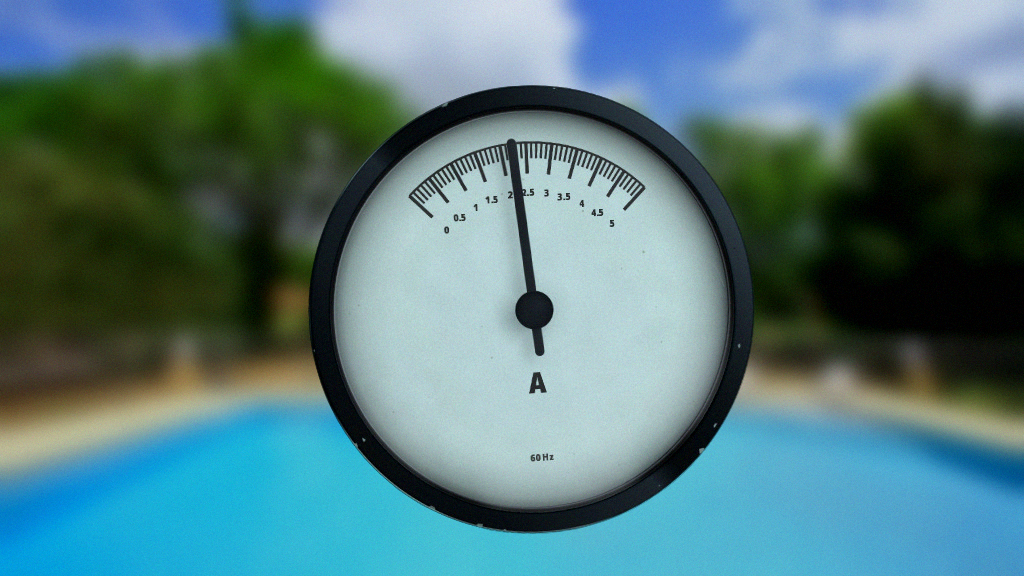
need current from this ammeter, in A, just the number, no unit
2.2
